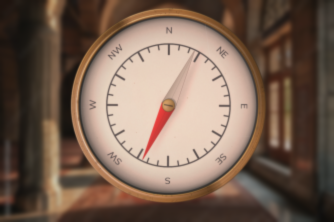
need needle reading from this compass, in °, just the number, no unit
205
